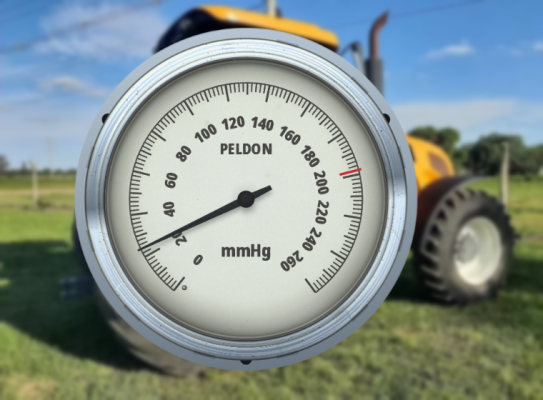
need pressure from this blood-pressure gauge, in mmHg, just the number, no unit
24
